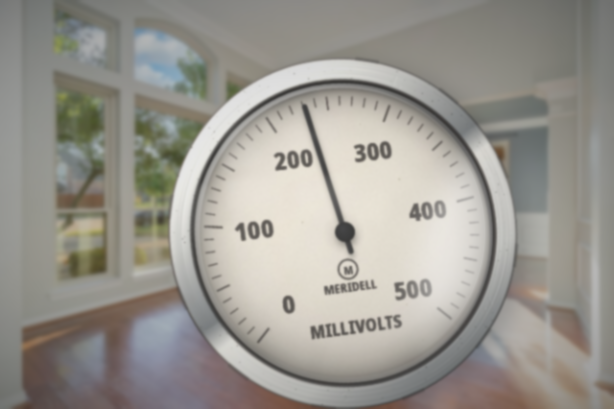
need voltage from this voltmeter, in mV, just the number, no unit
230
